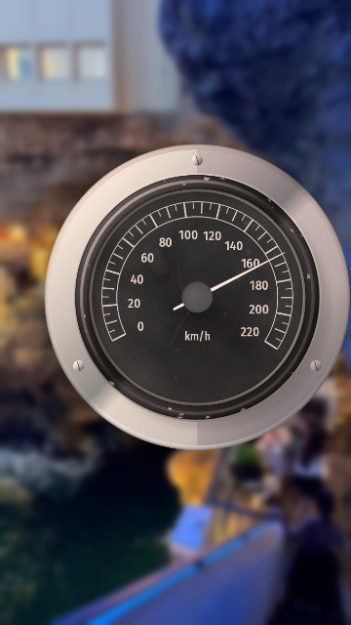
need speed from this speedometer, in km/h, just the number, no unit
165
